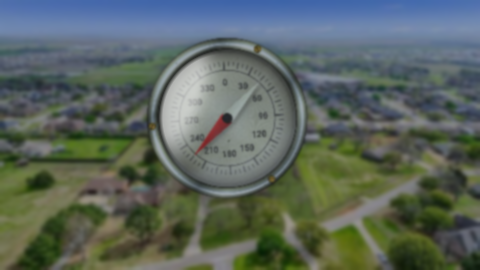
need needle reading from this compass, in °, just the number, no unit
225
